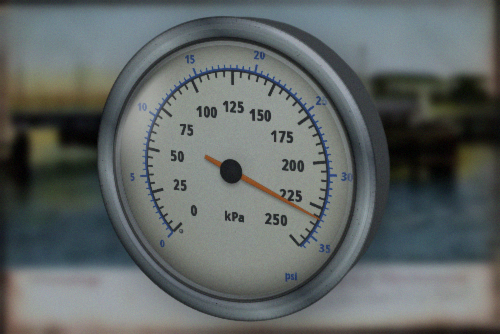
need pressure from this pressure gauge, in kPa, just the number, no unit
230
